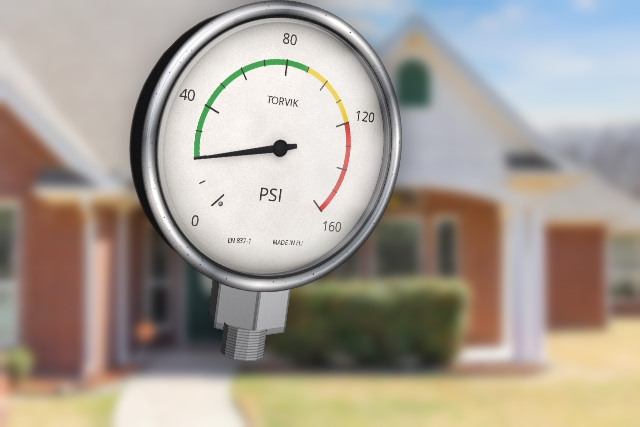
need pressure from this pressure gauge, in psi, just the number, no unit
20
